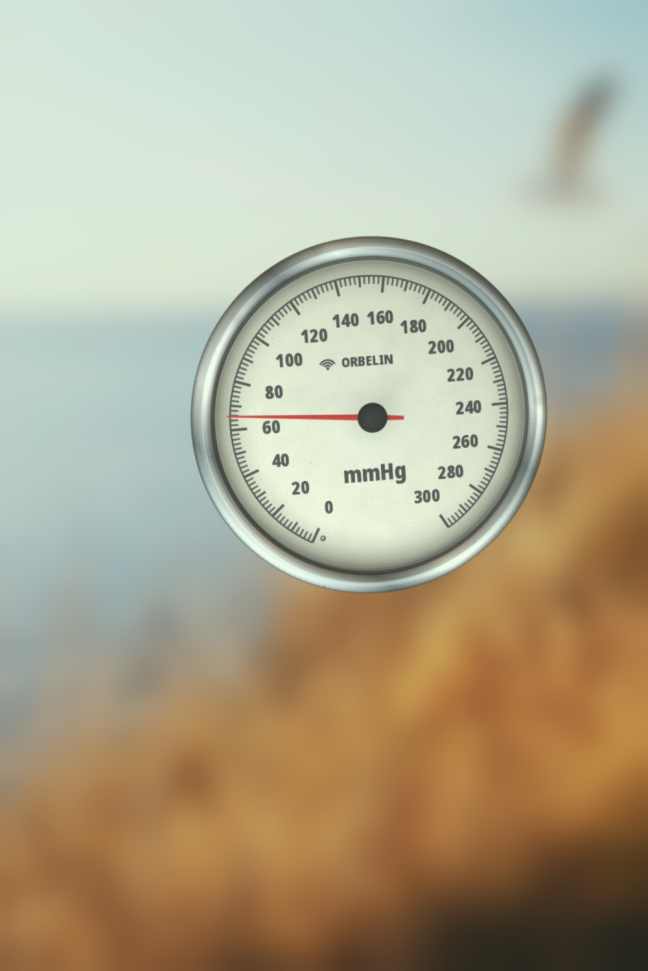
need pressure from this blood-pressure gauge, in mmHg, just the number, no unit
66
